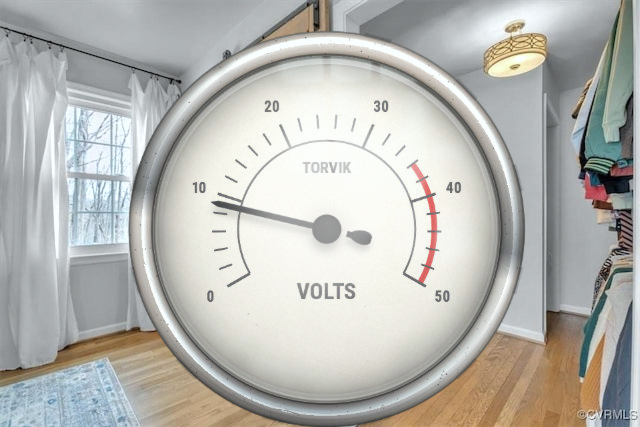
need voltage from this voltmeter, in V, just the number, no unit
9
